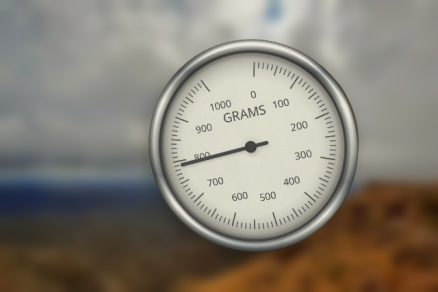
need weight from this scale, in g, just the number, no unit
790
